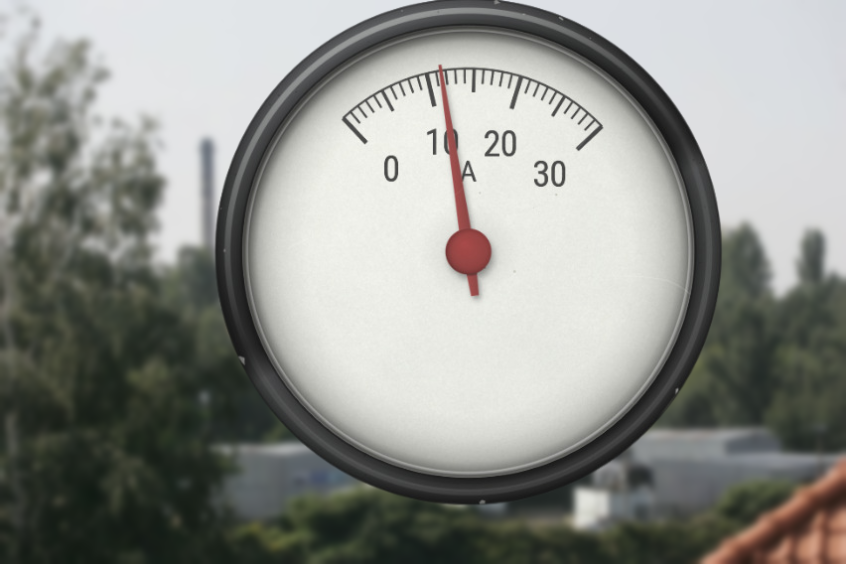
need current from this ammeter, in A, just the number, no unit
11.5
